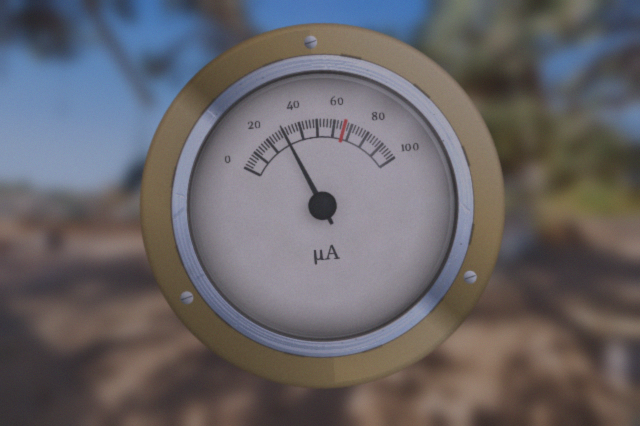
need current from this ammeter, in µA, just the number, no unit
30
